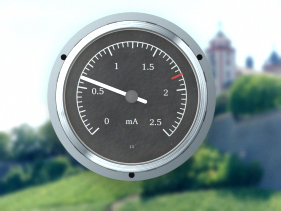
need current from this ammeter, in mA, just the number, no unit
0.6
